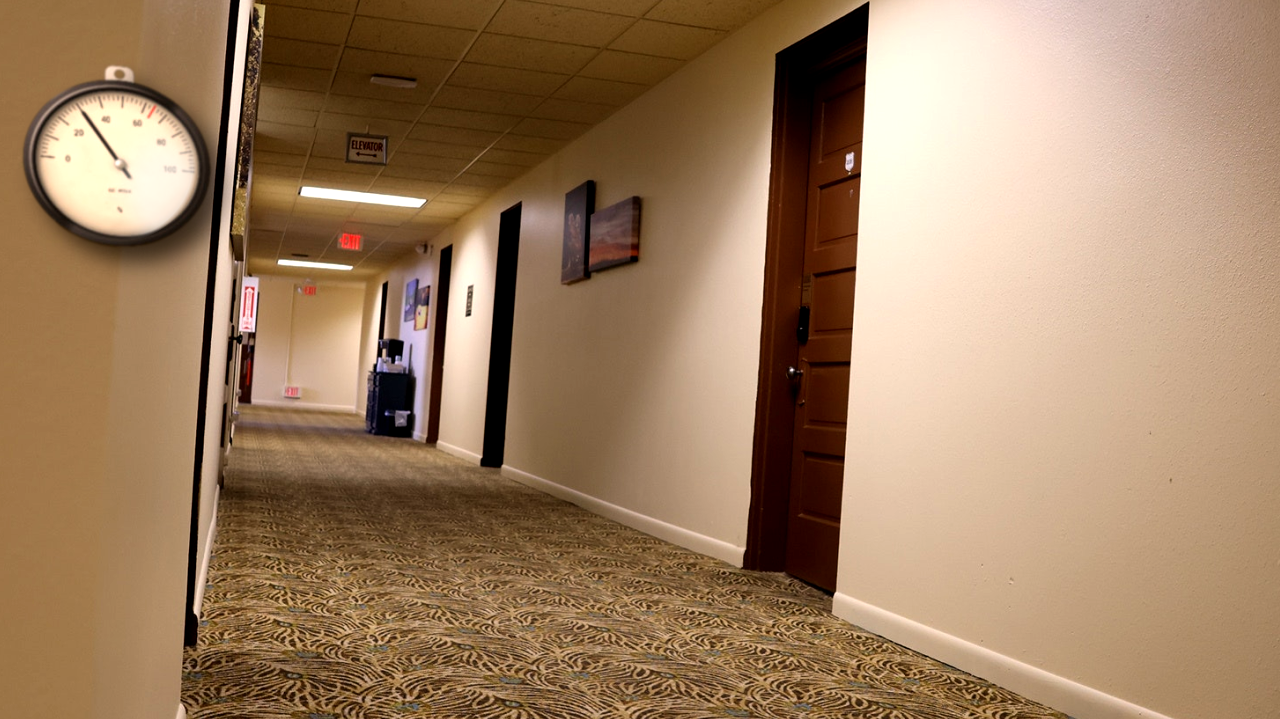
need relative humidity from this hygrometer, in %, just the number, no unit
30
